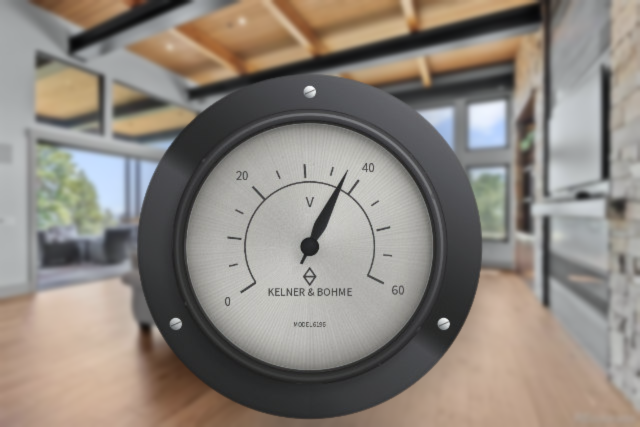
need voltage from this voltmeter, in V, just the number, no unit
37.5
